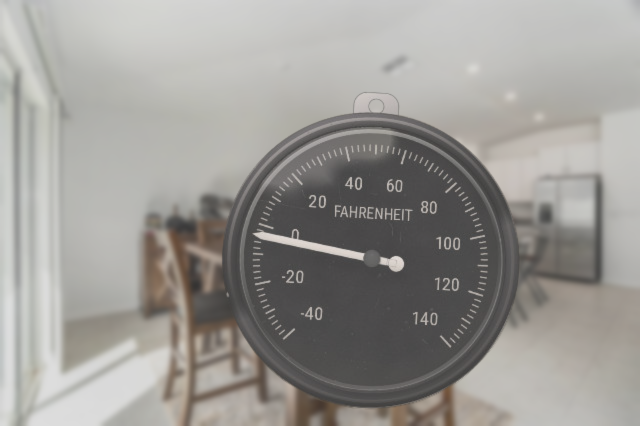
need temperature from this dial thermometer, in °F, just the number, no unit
-4
